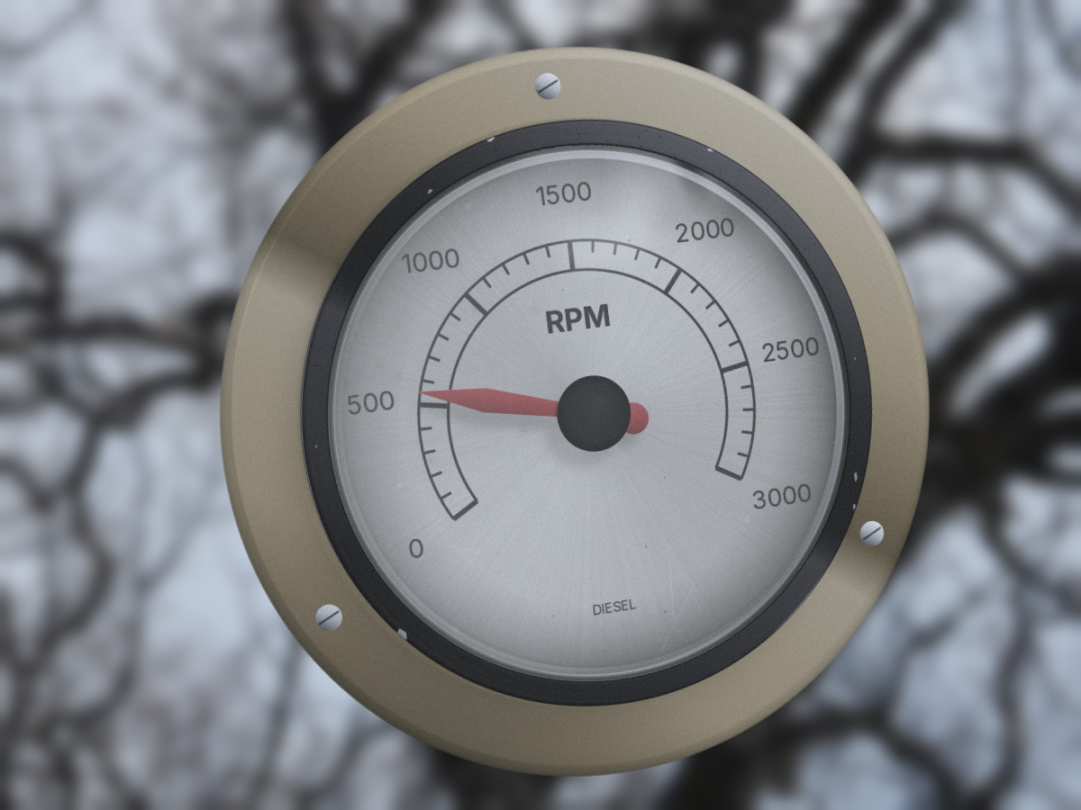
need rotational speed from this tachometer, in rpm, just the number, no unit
550
